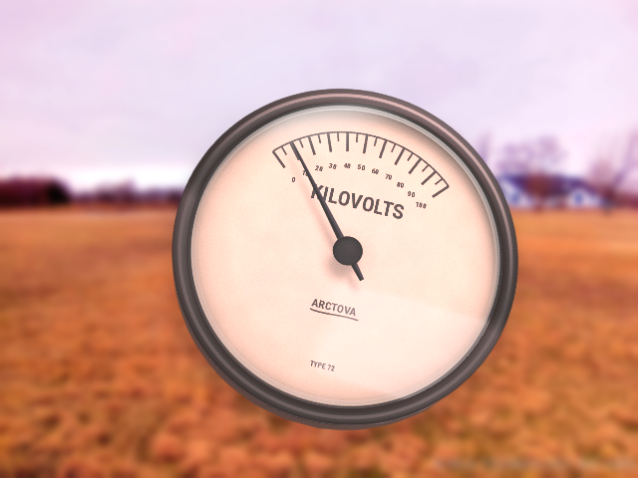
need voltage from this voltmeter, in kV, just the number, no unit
10
